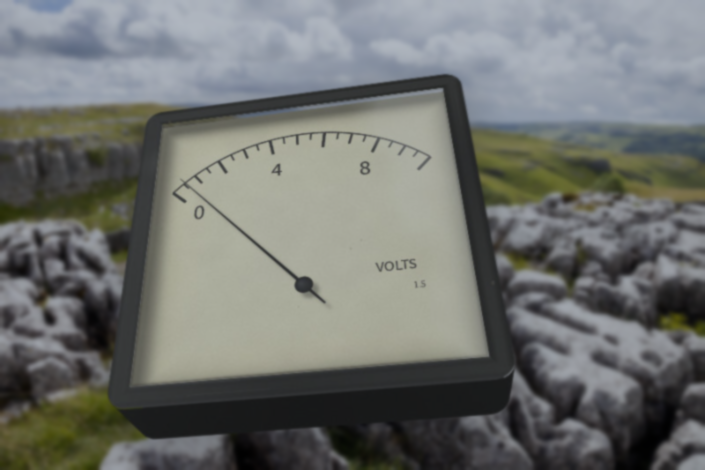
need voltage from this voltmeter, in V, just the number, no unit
0.5
